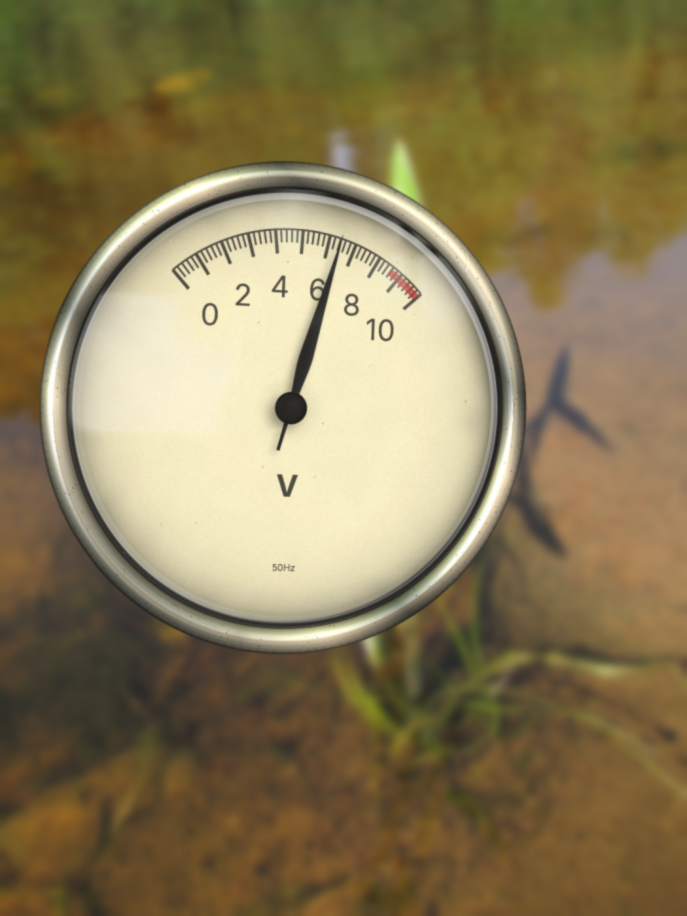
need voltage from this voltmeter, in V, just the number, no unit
6.4
